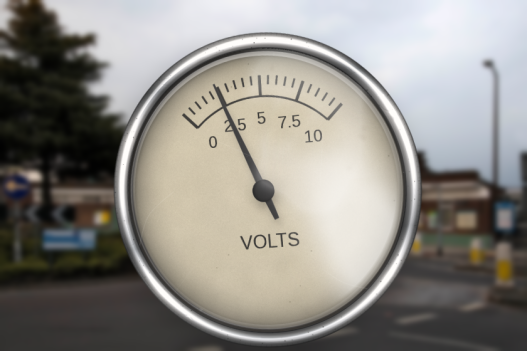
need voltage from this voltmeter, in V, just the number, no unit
2.5
